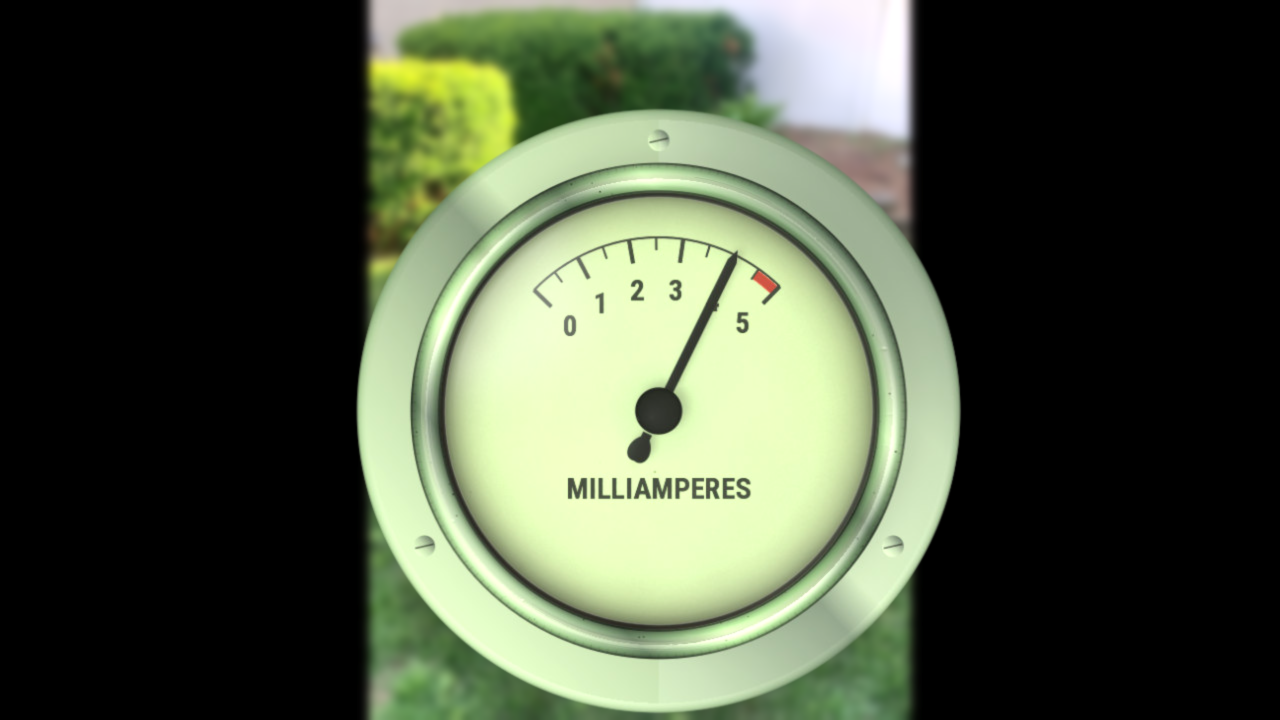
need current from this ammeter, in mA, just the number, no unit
4
